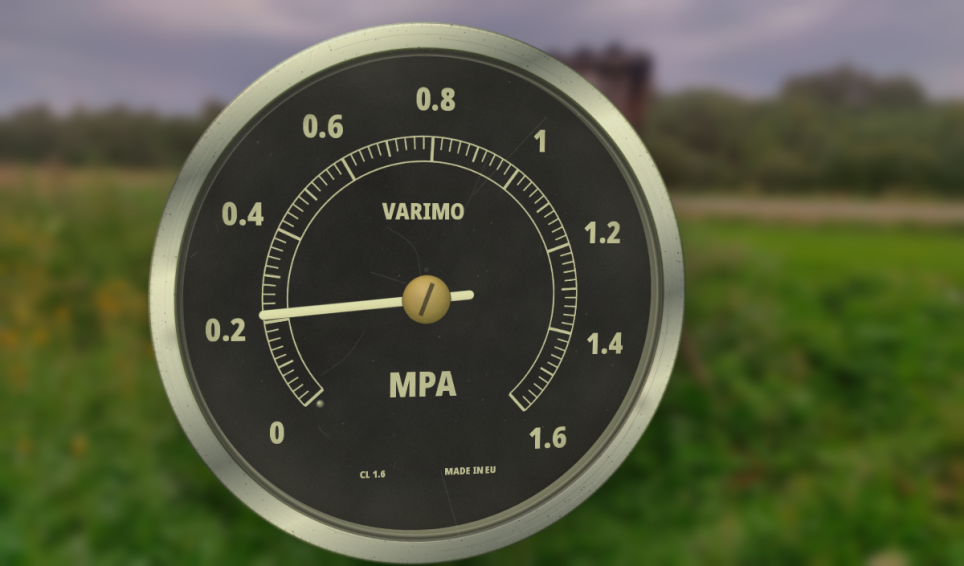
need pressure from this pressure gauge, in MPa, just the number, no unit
0.22
